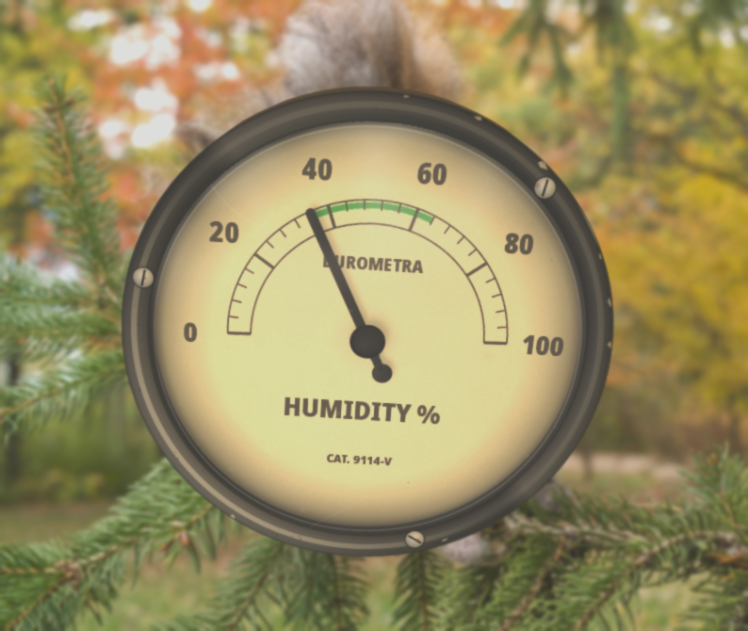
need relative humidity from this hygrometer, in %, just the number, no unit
36
